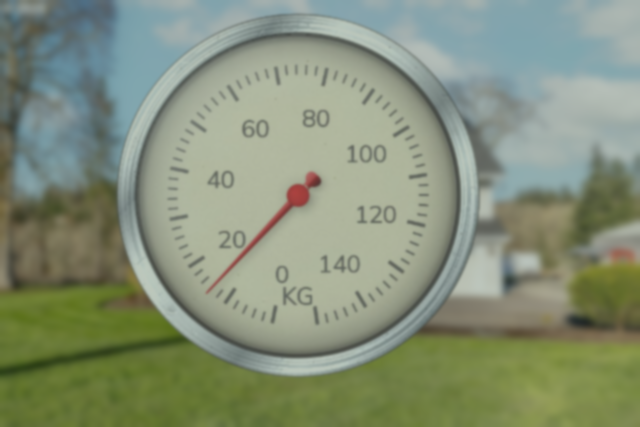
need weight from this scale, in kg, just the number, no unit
14
